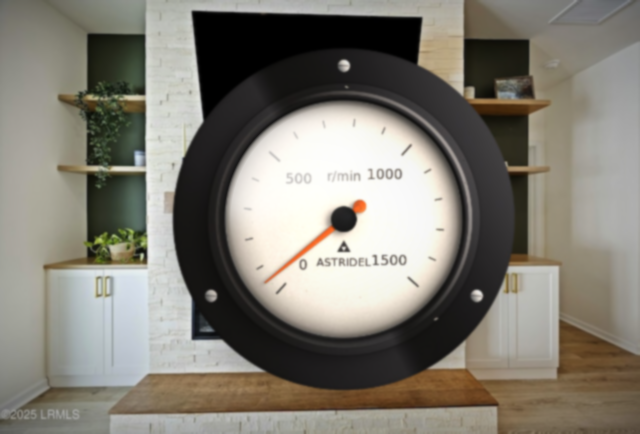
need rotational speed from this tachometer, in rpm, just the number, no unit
50
